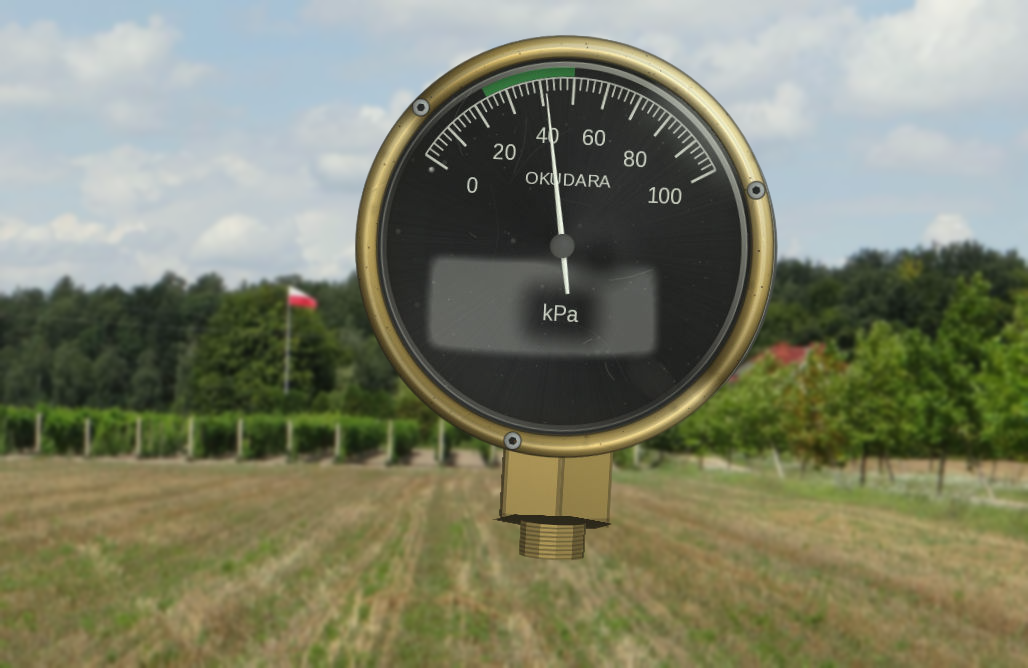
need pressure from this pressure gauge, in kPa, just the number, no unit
42
